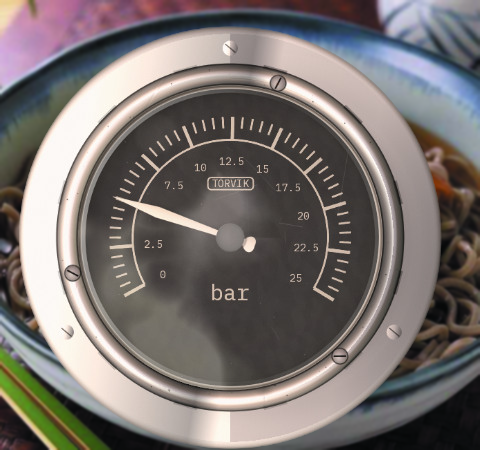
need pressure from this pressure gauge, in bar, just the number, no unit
5
